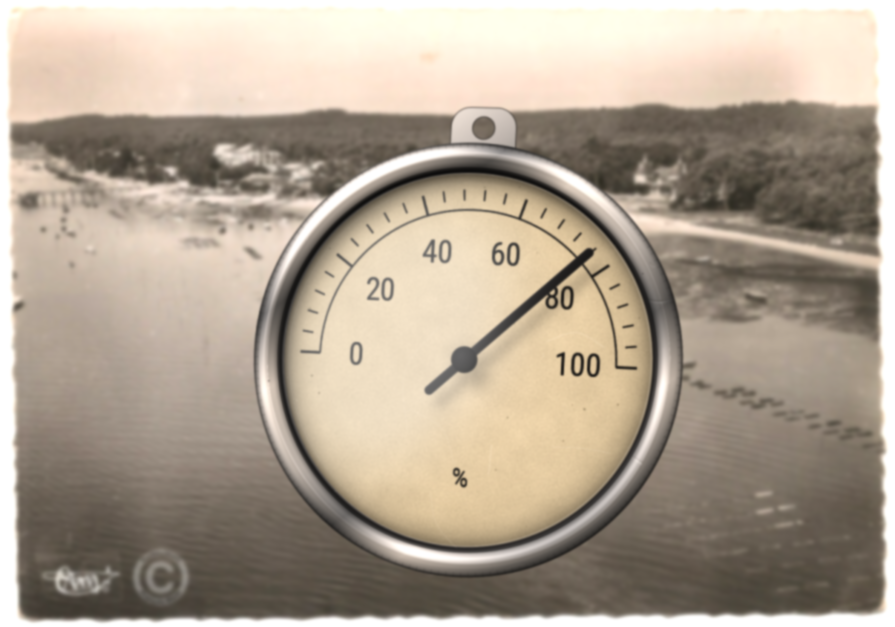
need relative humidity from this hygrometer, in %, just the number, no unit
76
